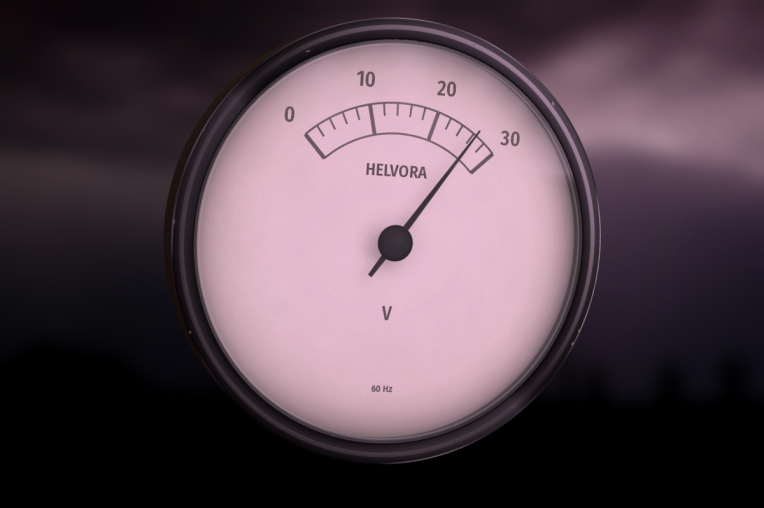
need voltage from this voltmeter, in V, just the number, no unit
26
